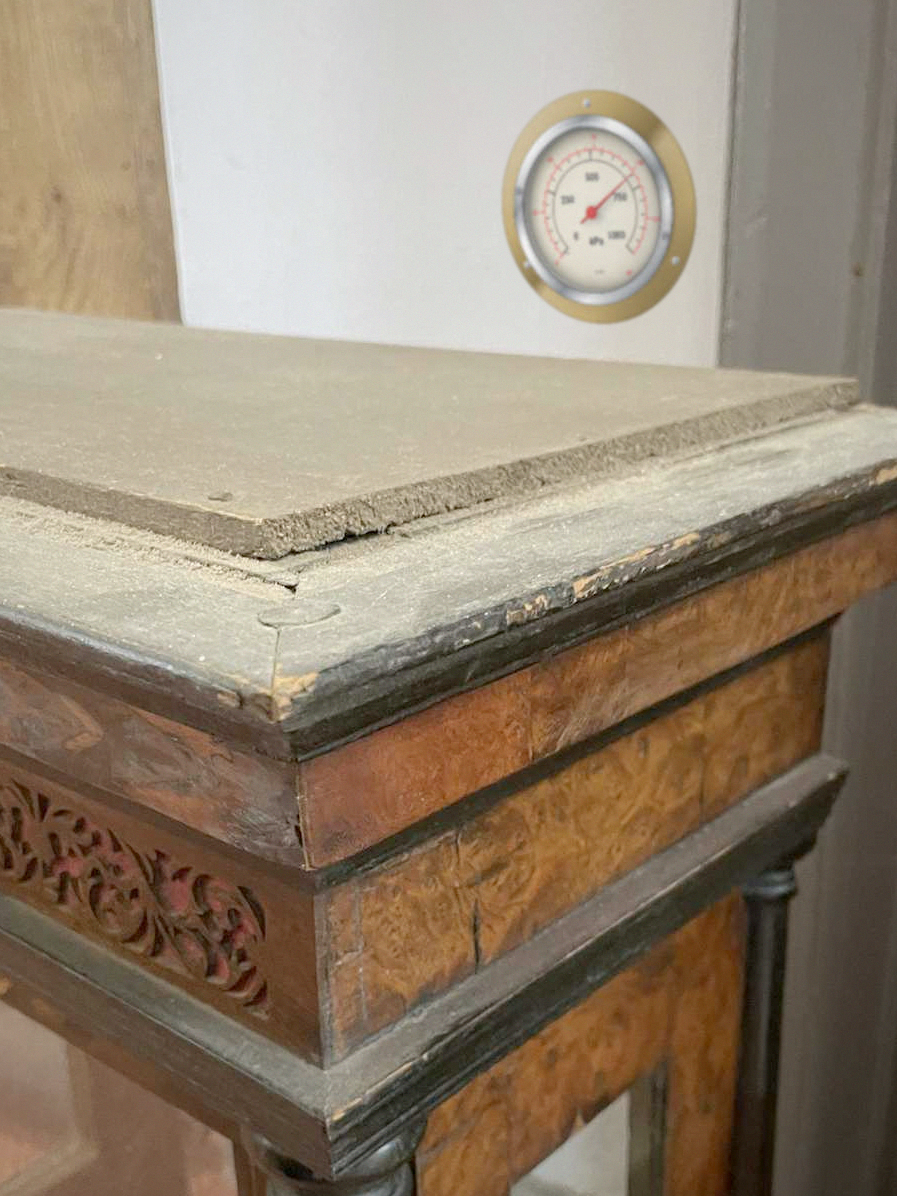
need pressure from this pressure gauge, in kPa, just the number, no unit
700
